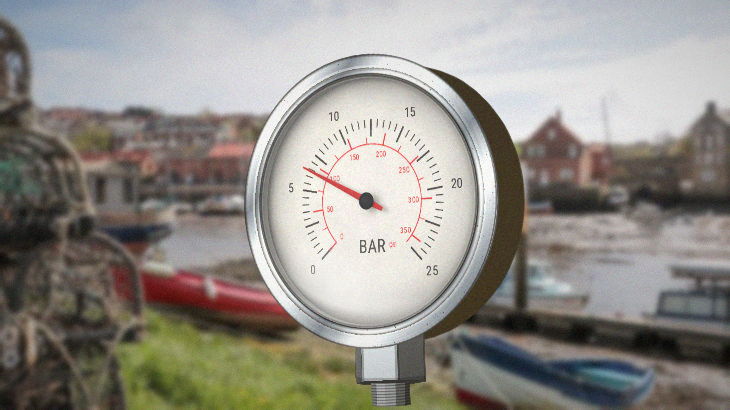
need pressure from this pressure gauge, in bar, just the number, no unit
6.5
